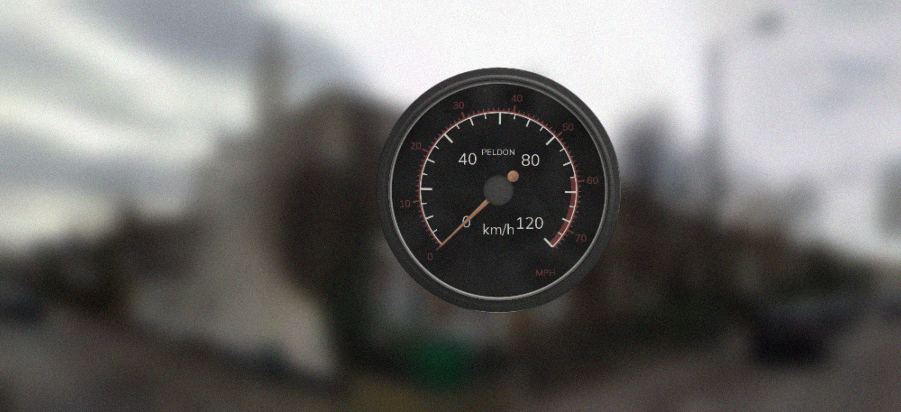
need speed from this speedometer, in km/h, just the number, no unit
0
